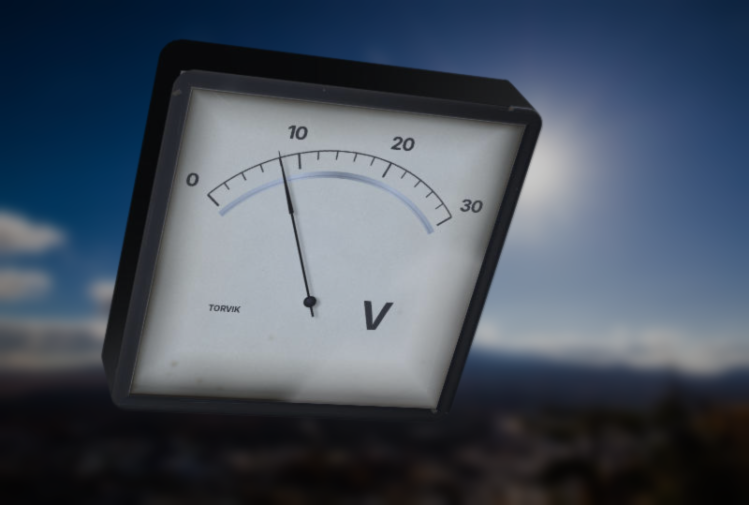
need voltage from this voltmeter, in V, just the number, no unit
8
